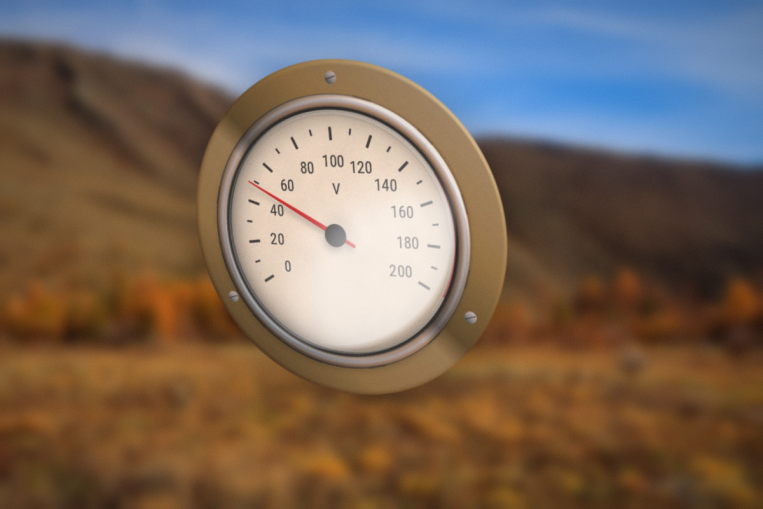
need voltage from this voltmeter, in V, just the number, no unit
50
